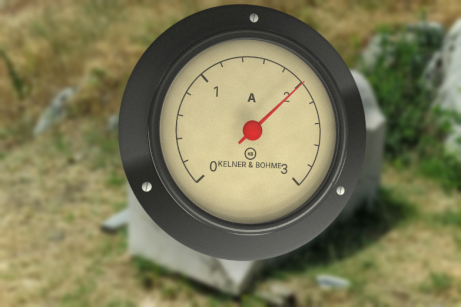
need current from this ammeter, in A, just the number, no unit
2
